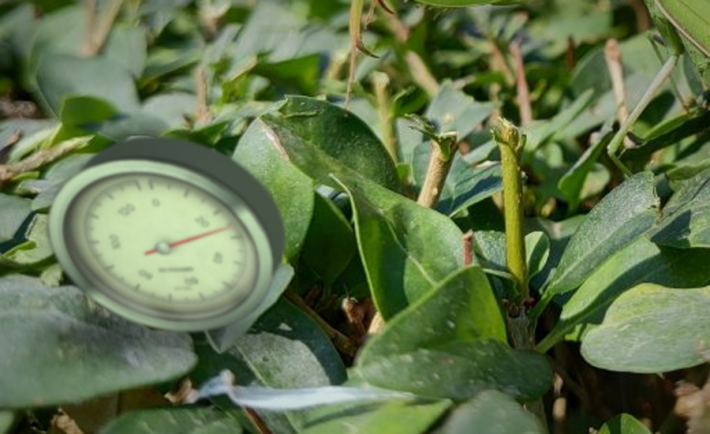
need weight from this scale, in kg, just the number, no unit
25
